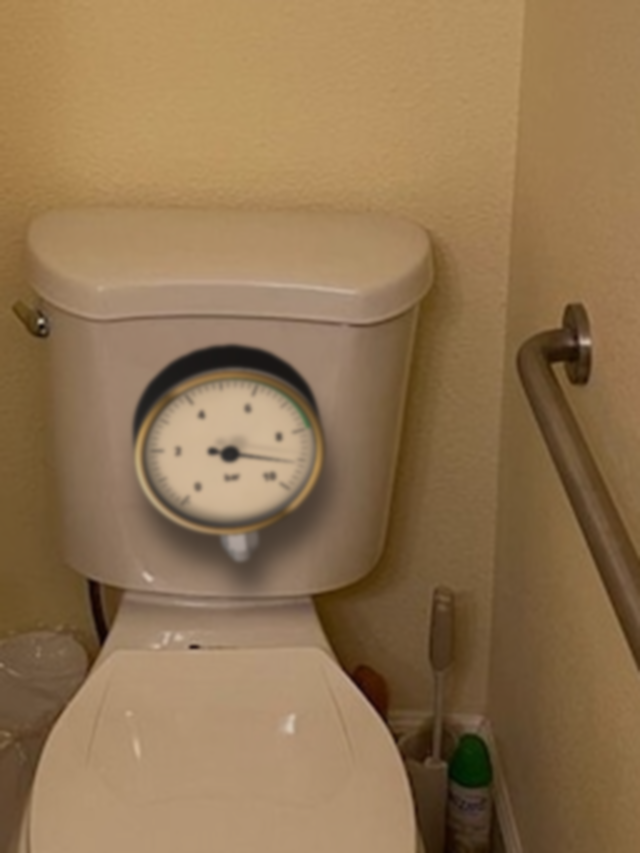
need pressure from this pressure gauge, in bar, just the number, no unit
9
